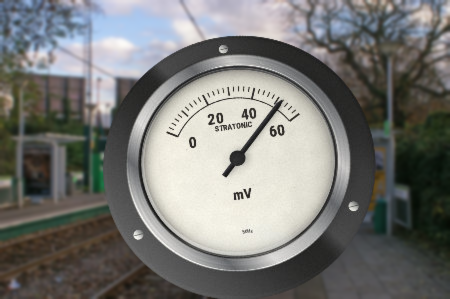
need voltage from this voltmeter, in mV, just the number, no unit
52
